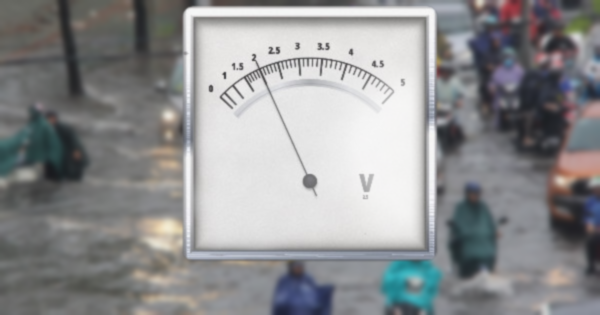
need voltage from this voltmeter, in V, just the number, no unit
2
